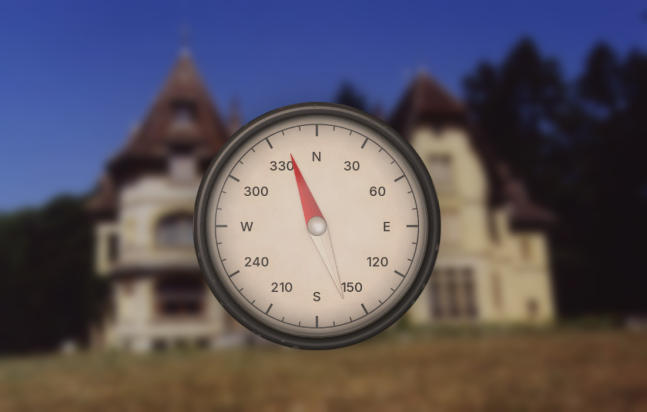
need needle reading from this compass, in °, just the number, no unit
340
